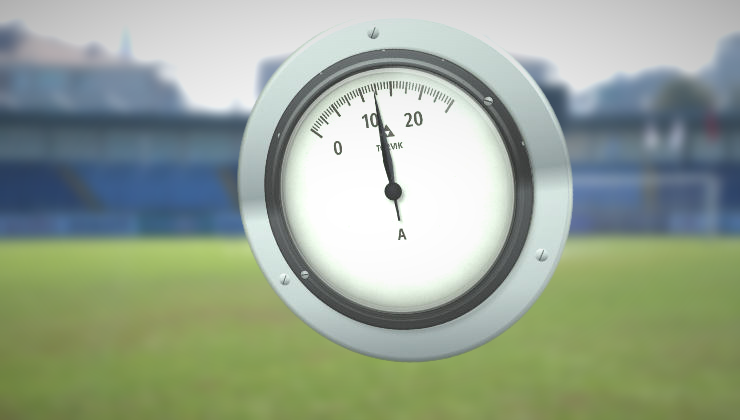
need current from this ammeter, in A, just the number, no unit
12.5
